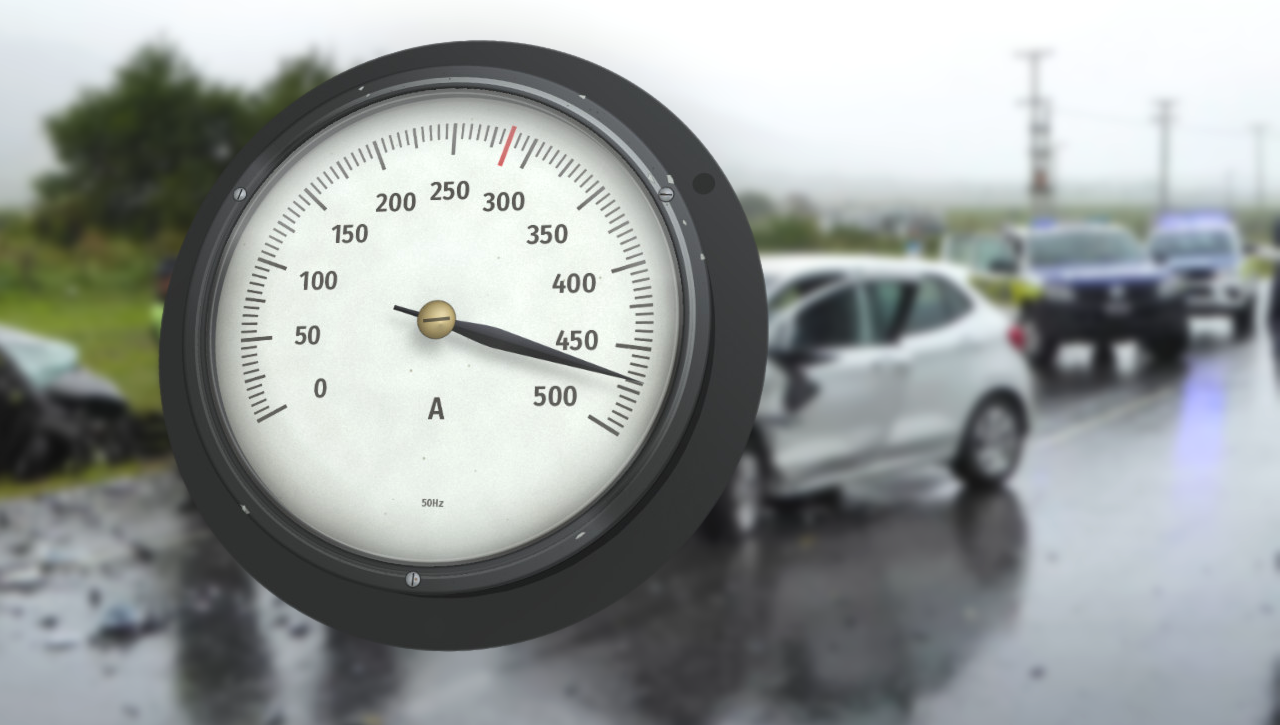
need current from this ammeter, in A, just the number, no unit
470
